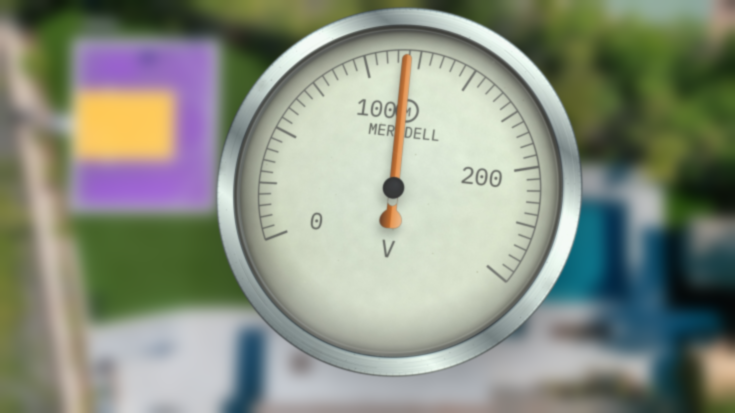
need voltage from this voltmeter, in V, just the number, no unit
120
